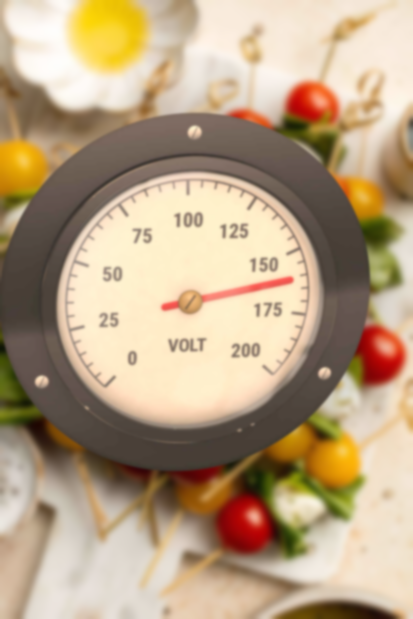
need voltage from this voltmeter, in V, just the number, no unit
160
